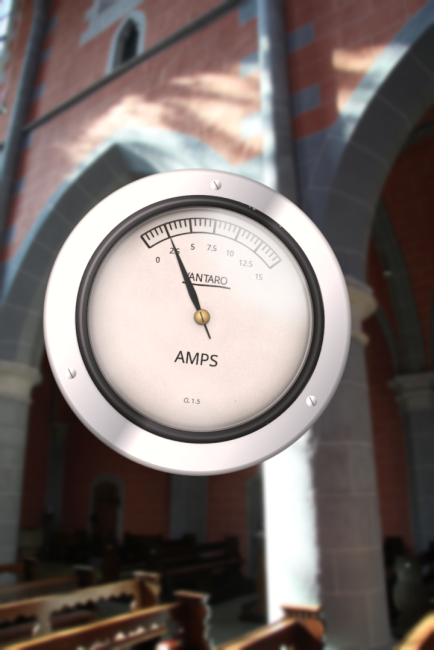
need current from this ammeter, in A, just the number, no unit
2.5
